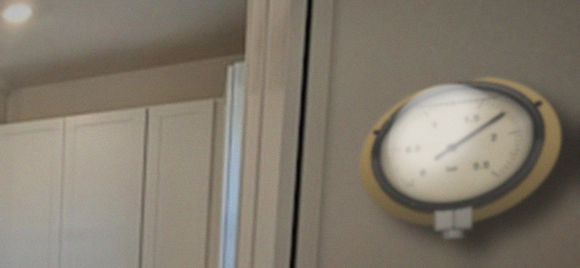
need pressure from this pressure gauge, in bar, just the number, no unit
1.75
